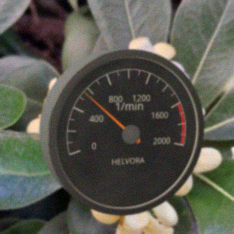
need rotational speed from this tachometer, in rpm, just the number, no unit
550
